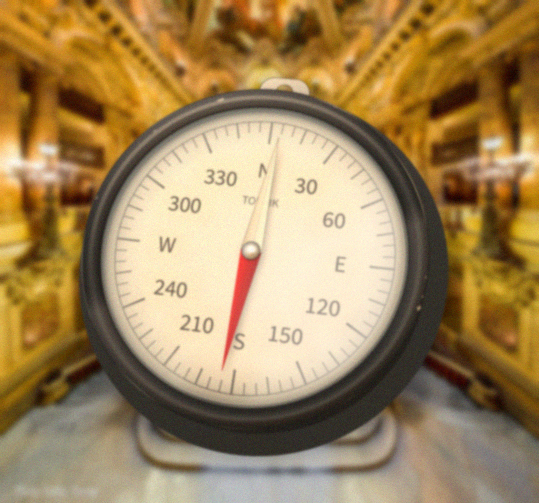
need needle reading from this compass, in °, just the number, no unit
185
